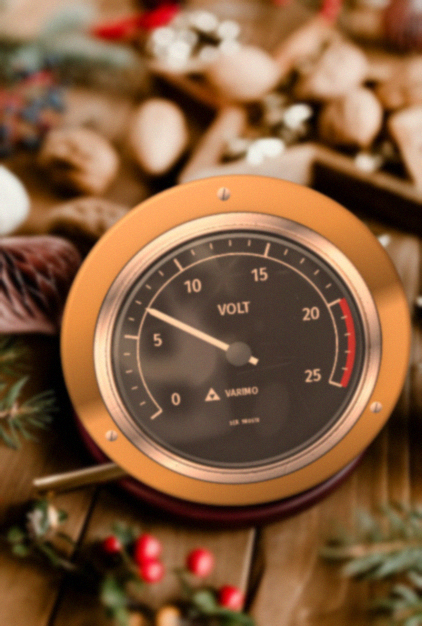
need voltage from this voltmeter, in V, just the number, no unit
7
